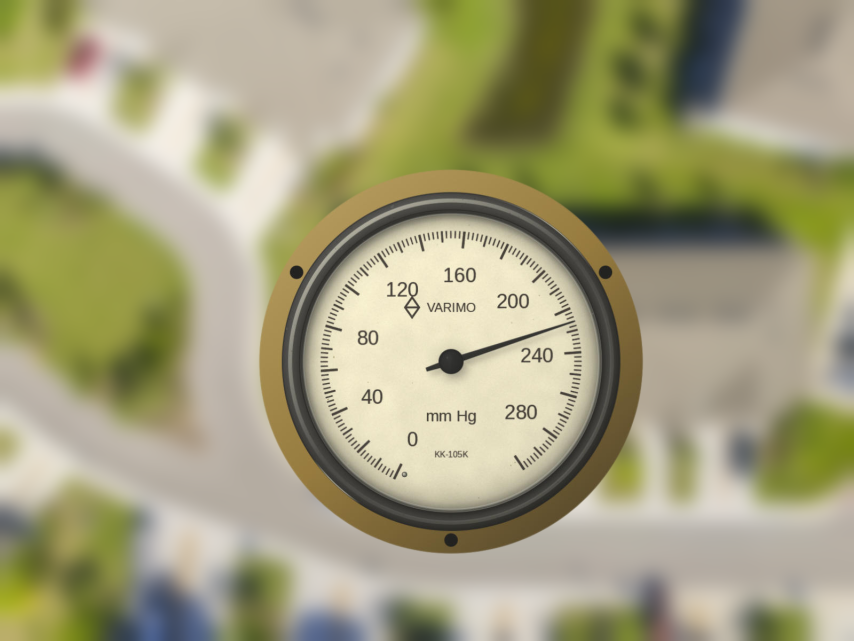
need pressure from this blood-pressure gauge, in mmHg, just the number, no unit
226
